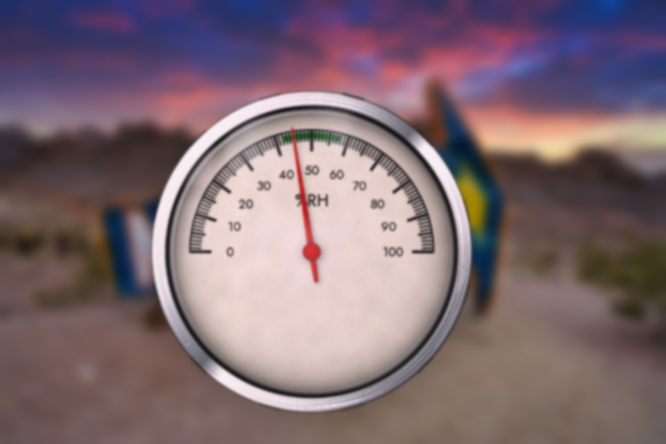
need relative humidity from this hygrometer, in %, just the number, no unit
45
